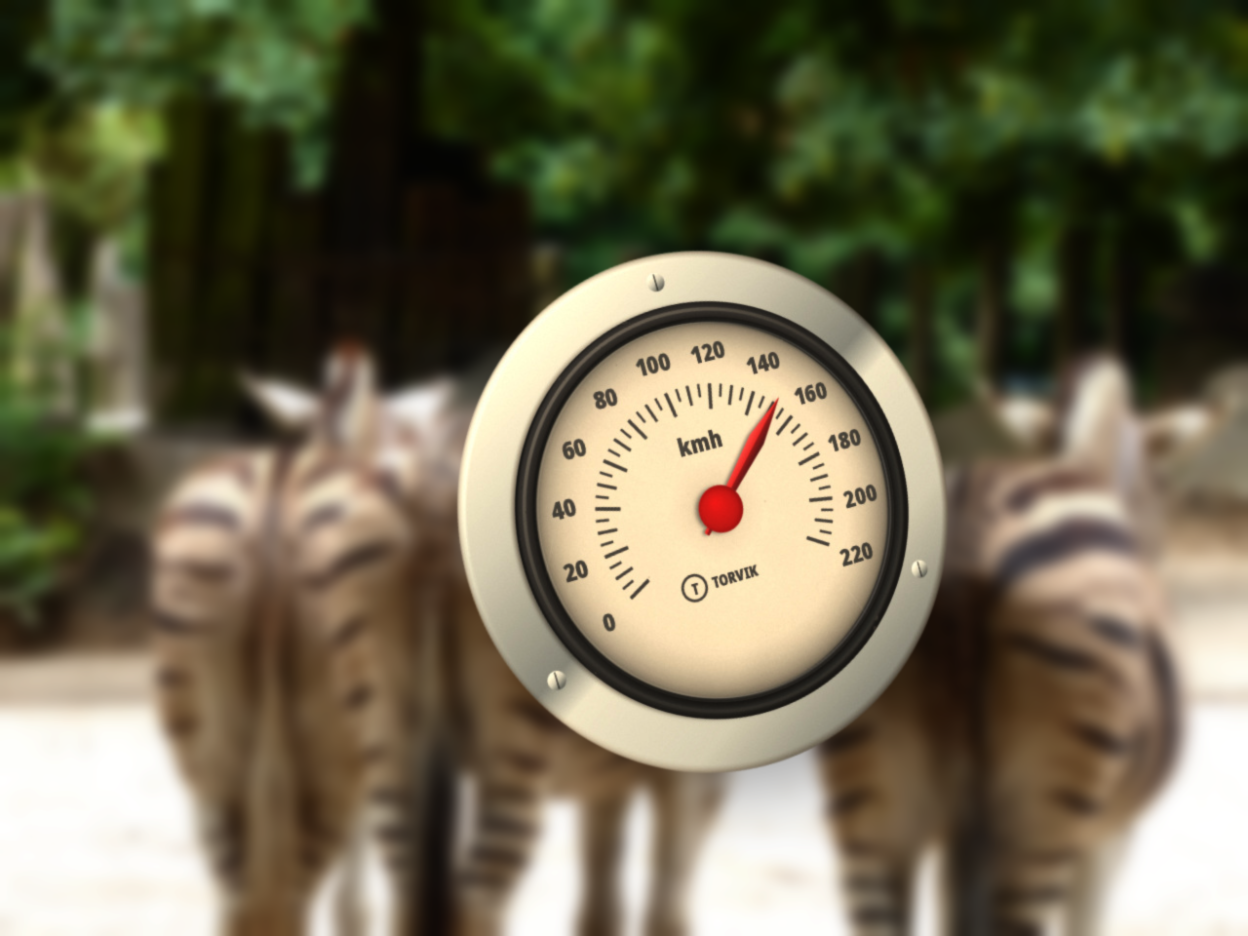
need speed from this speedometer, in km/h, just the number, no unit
150
